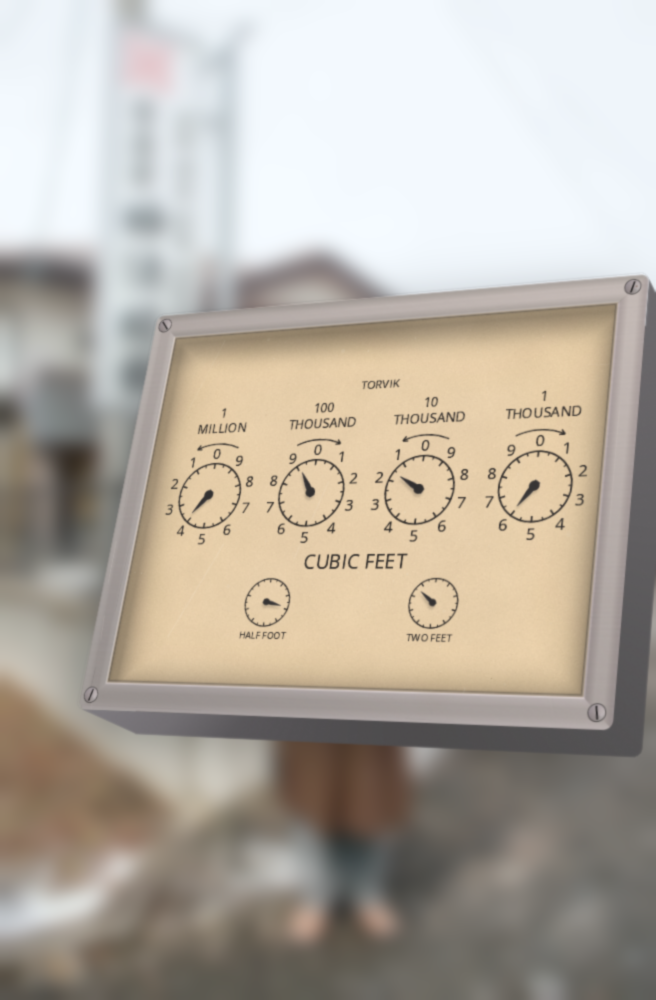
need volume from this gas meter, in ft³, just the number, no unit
391600
